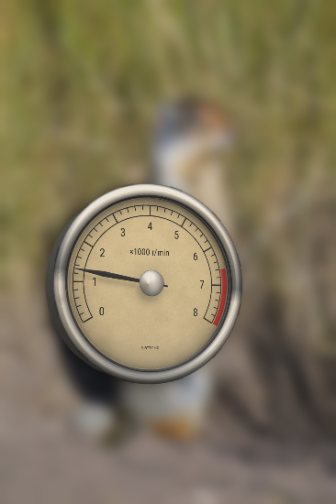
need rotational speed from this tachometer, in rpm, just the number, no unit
1300
